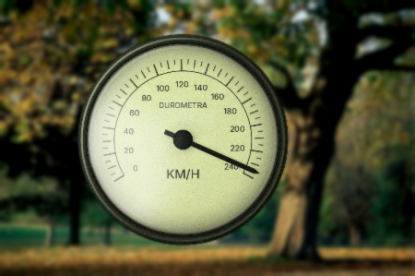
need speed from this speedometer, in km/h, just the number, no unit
235
